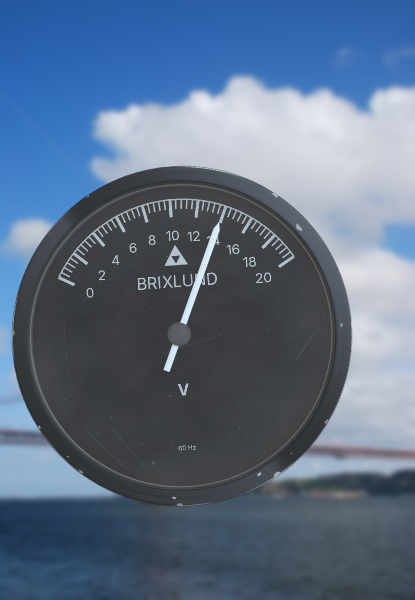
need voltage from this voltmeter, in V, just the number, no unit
14
